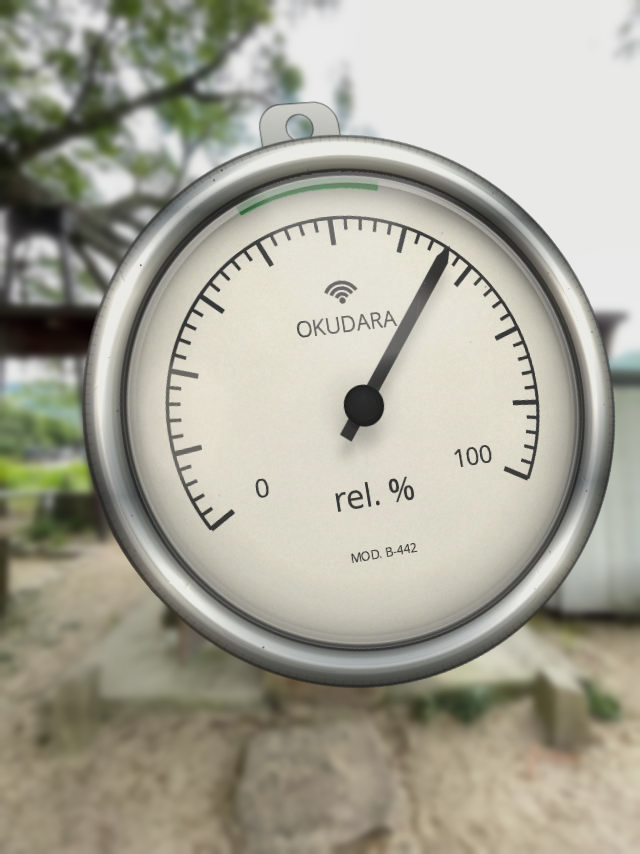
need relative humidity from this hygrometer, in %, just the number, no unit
66
